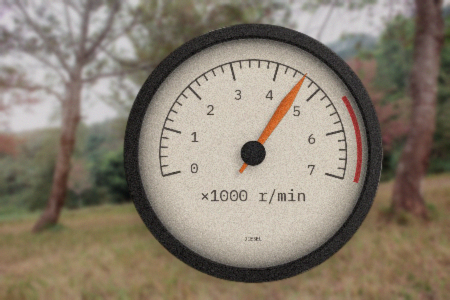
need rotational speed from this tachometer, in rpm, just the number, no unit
4600
